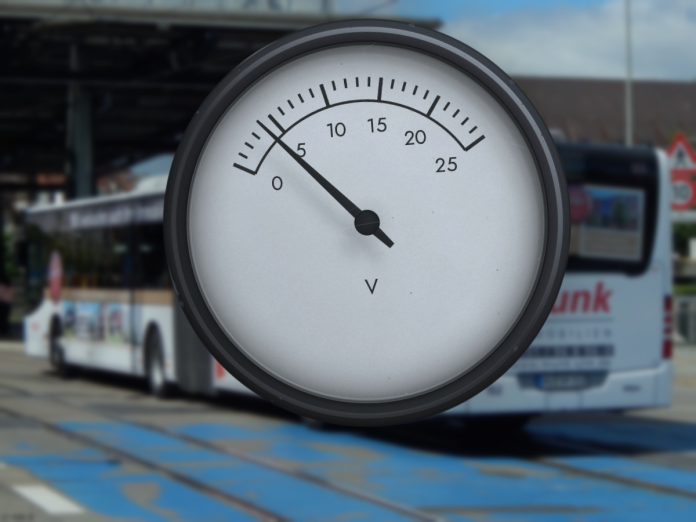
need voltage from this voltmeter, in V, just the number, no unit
4
